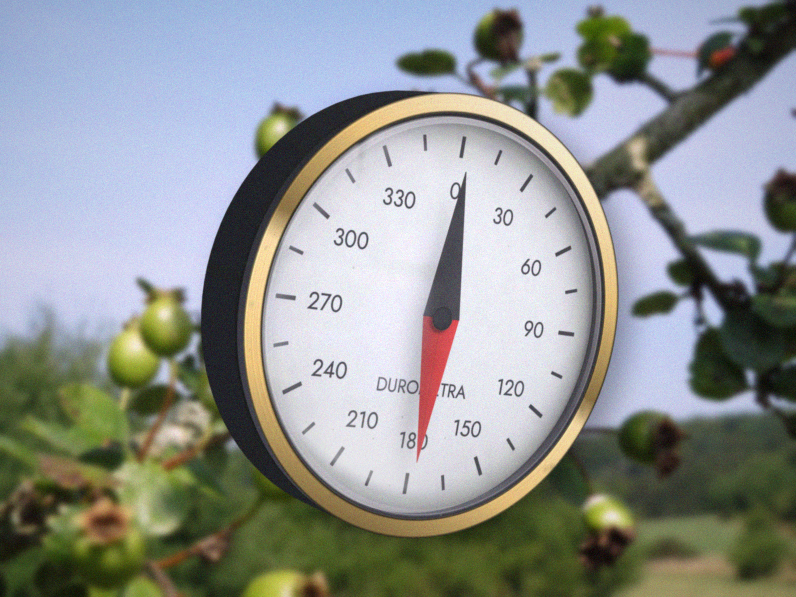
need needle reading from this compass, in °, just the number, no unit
180
